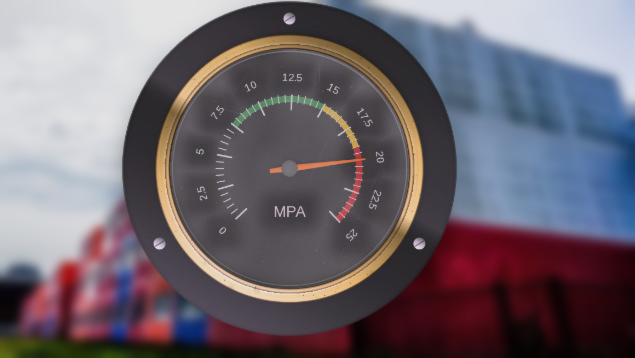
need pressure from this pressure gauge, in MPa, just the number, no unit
20
